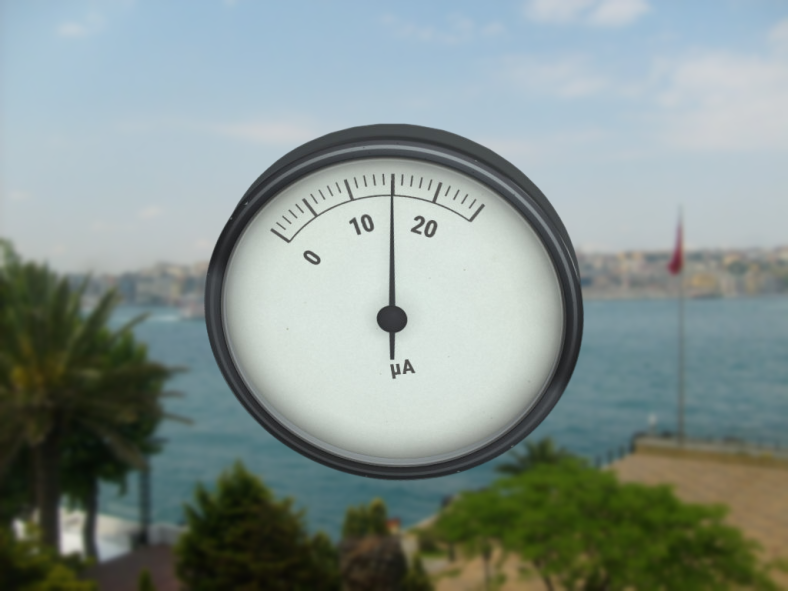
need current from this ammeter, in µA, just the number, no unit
15
